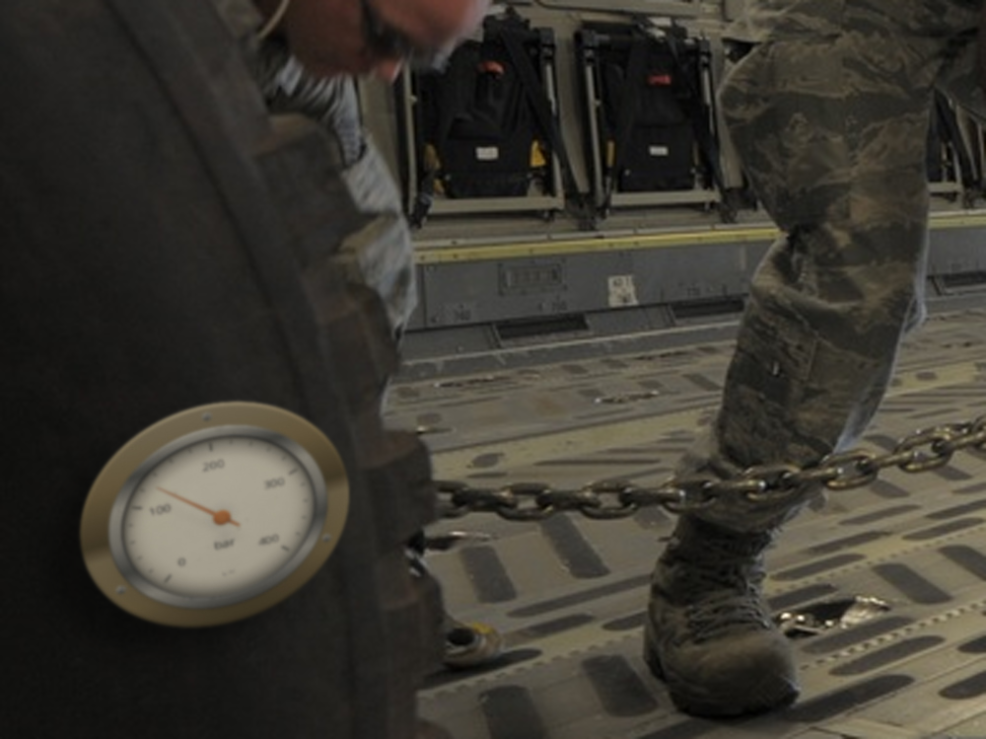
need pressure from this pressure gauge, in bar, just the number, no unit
130
